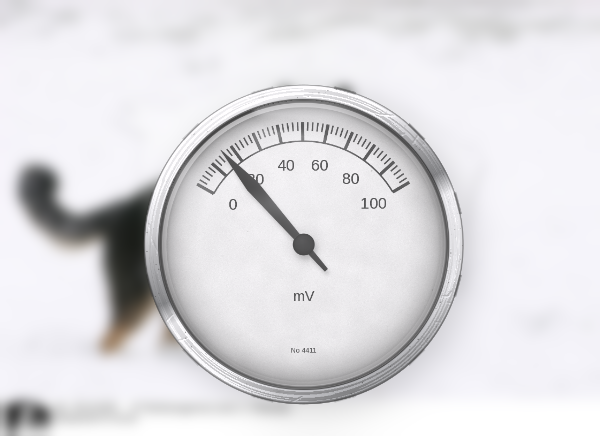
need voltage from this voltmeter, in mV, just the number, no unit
16
